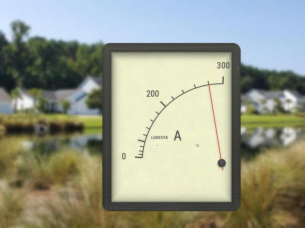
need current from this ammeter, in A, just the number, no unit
280
